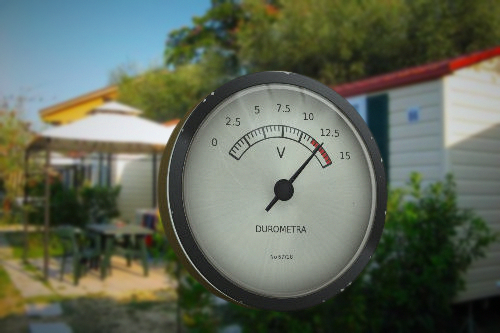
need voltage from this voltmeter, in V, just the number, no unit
12.5
